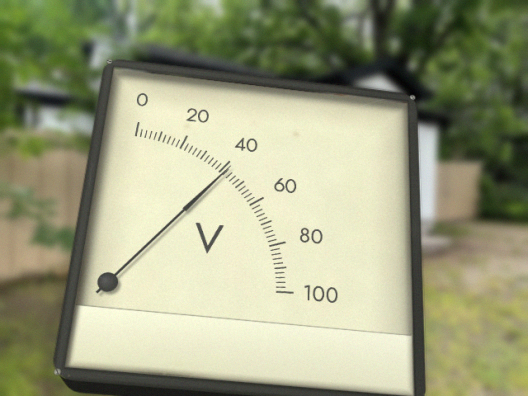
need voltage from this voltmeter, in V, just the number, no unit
42
